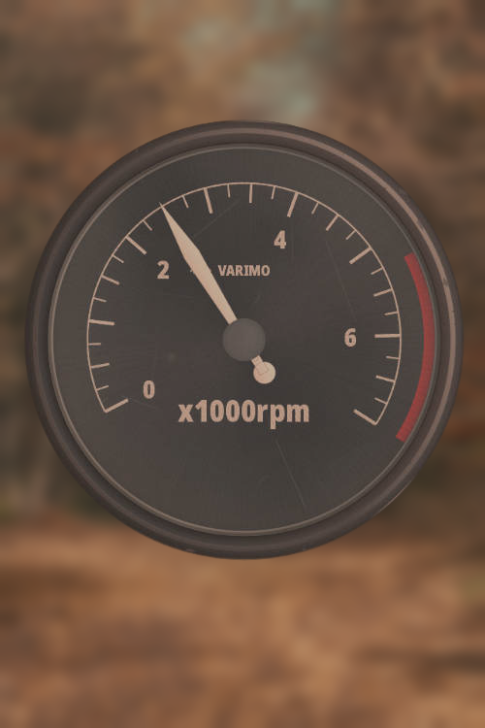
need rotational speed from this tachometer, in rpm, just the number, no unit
2500
